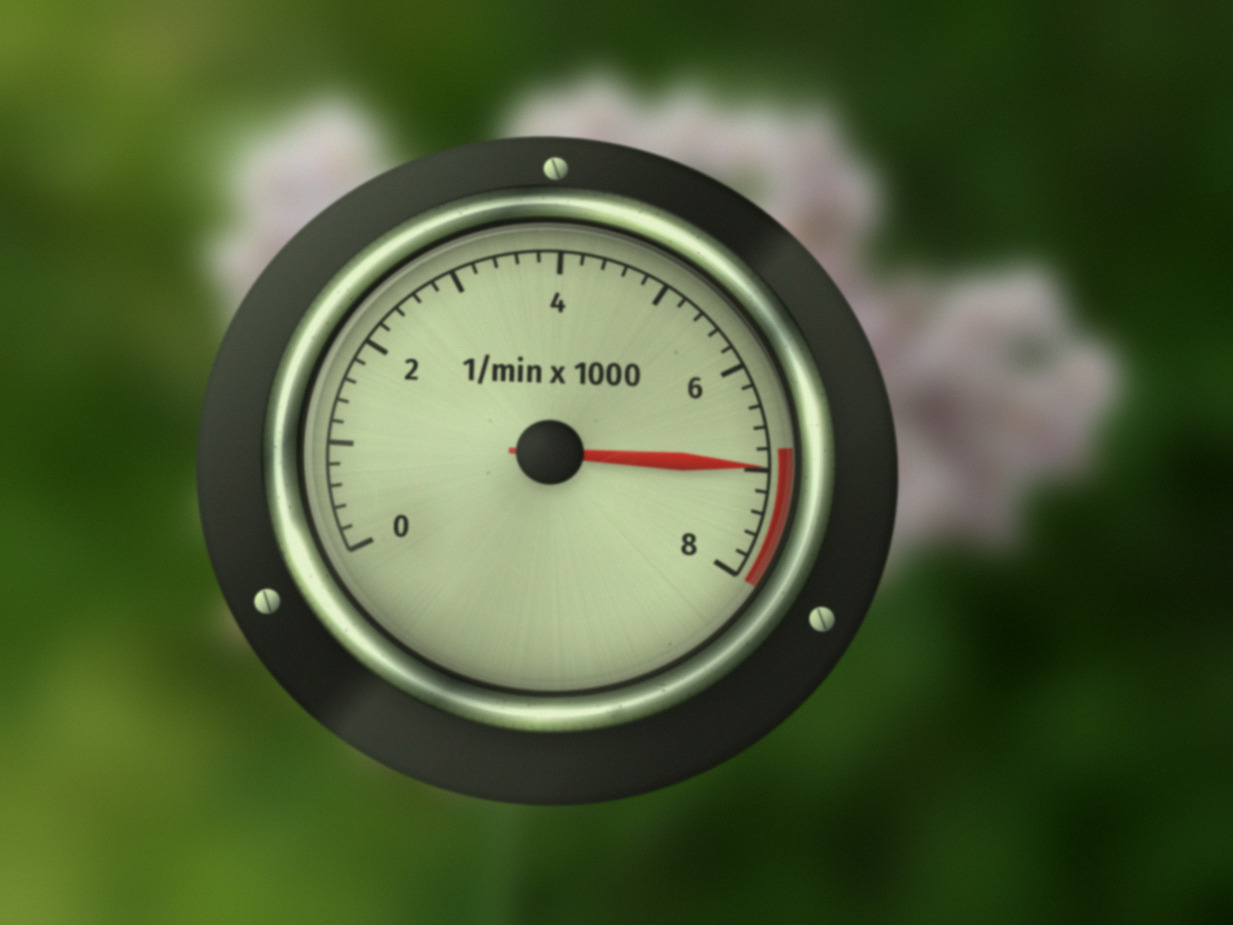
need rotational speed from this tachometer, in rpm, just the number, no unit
7000
